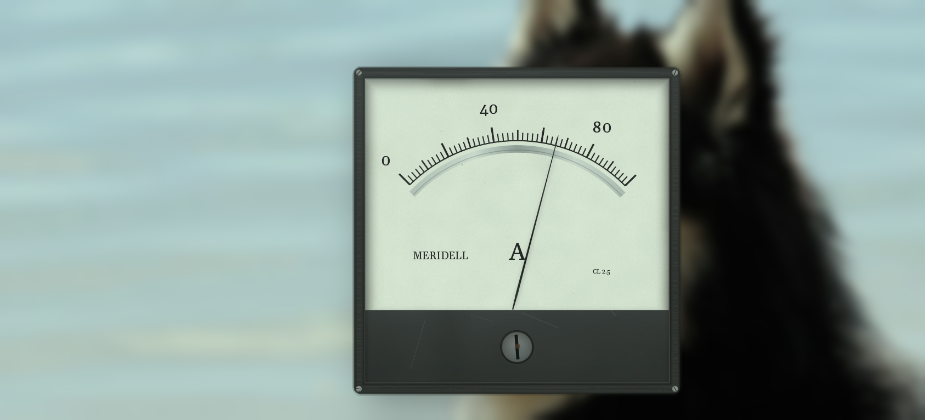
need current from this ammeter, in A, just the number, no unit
66
